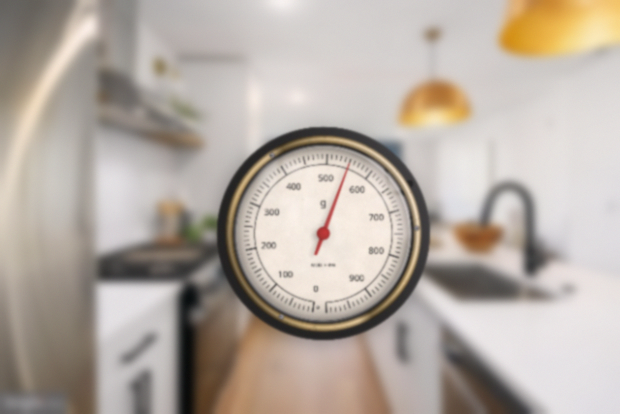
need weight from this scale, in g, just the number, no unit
550
